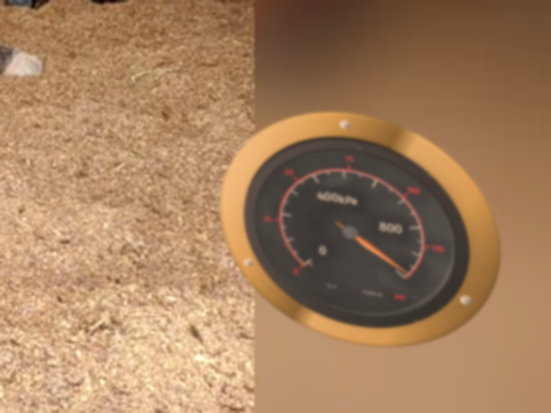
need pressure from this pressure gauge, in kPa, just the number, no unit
975
